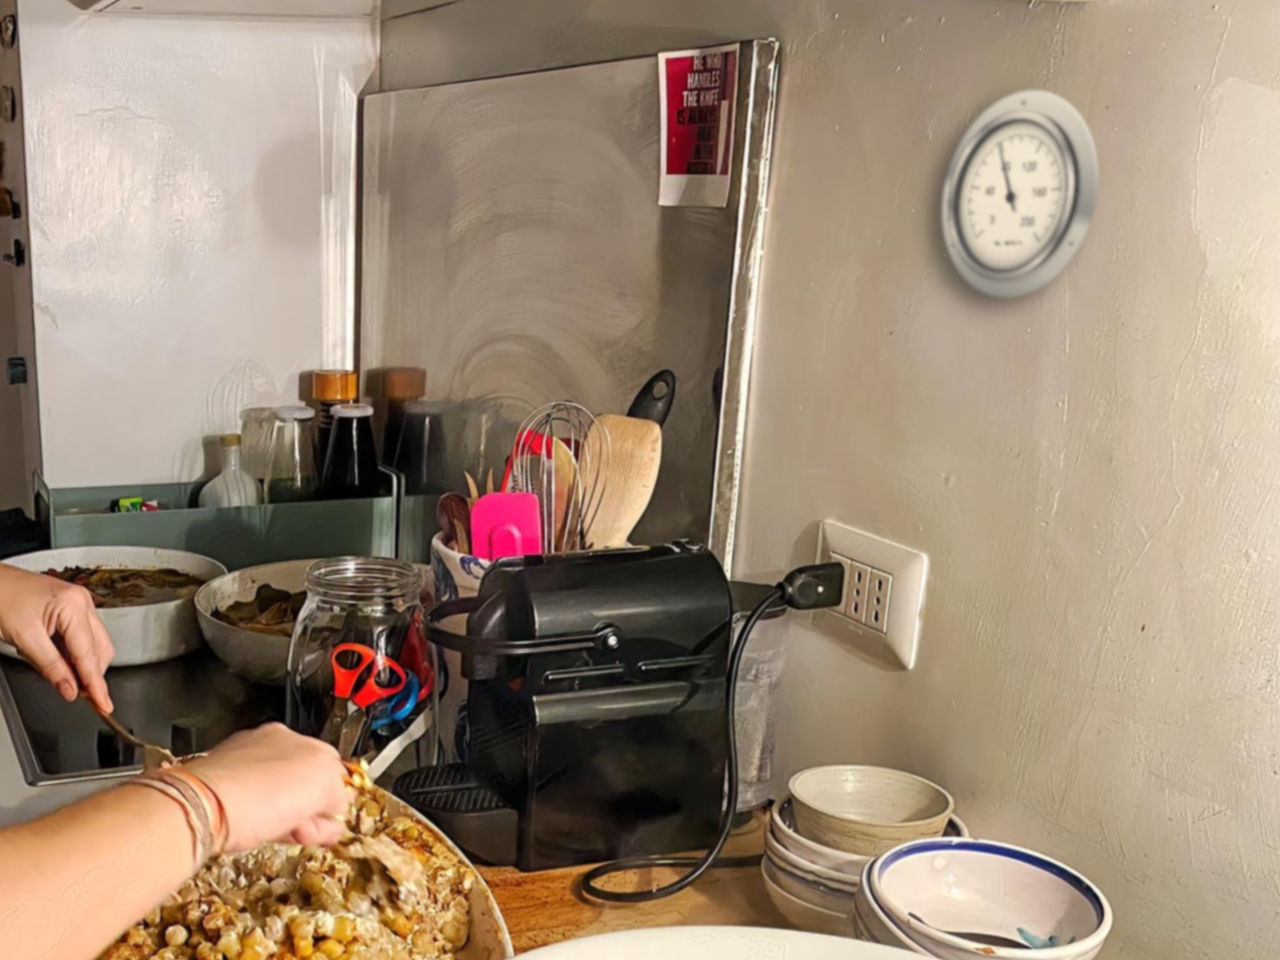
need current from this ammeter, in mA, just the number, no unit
80
